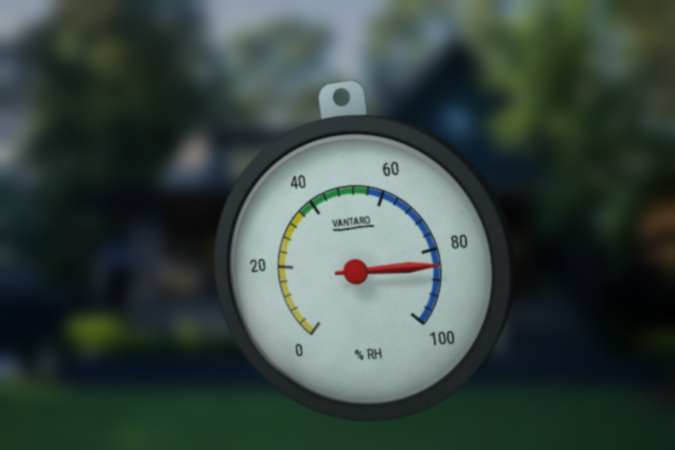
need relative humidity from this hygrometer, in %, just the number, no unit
84
